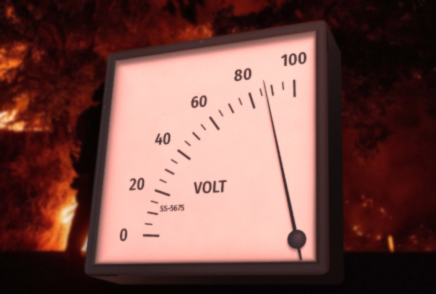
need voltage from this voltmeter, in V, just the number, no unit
87.5
